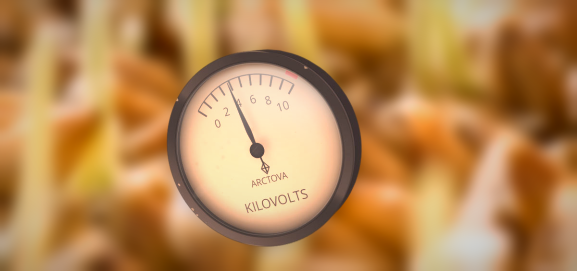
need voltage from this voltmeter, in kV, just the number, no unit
4
